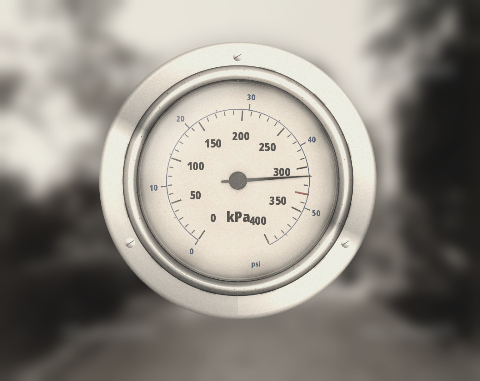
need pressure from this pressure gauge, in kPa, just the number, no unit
310
